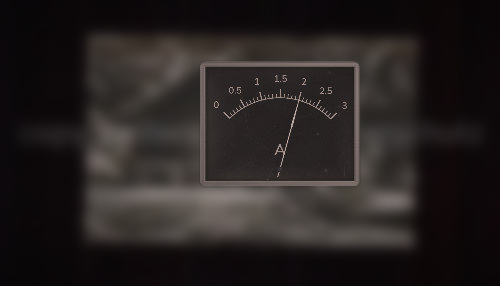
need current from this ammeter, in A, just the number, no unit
2
